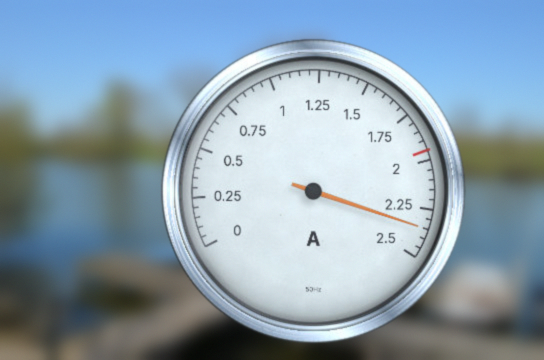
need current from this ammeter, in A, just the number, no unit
2.35
